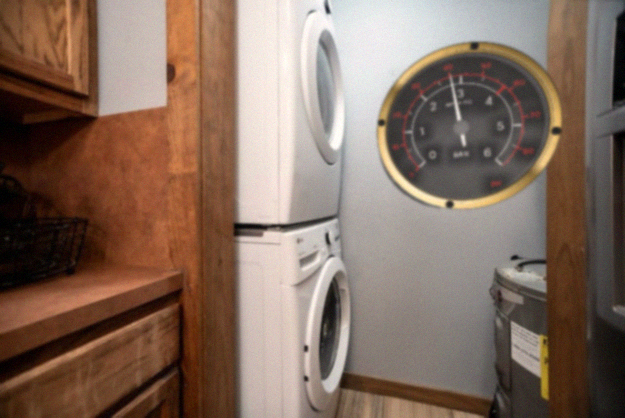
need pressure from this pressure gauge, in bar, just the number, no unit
2.75
